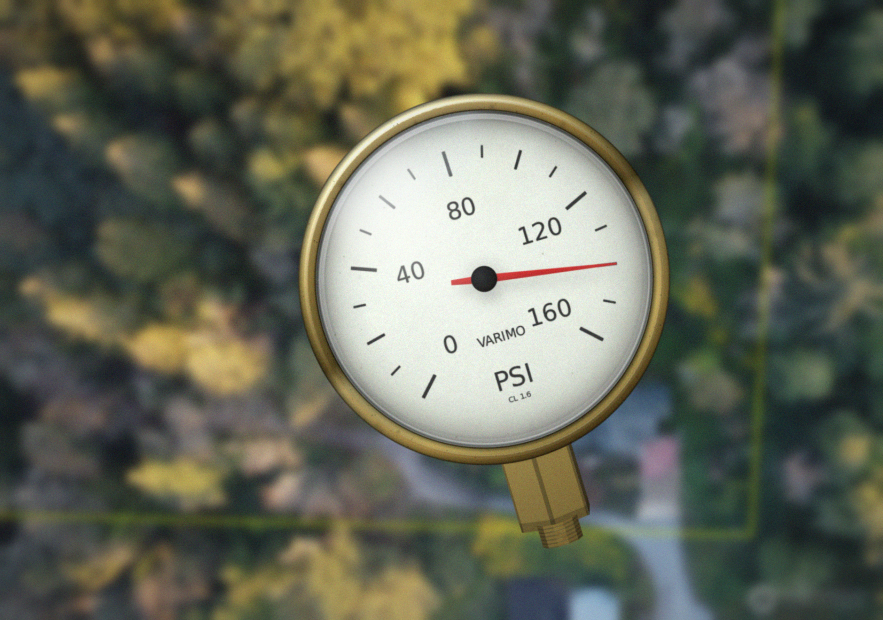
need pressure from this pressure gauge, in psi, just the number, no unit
140
